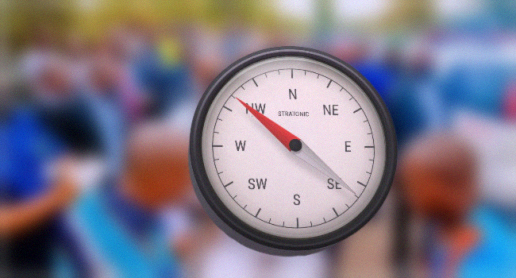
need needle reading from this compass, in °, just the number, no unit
310
